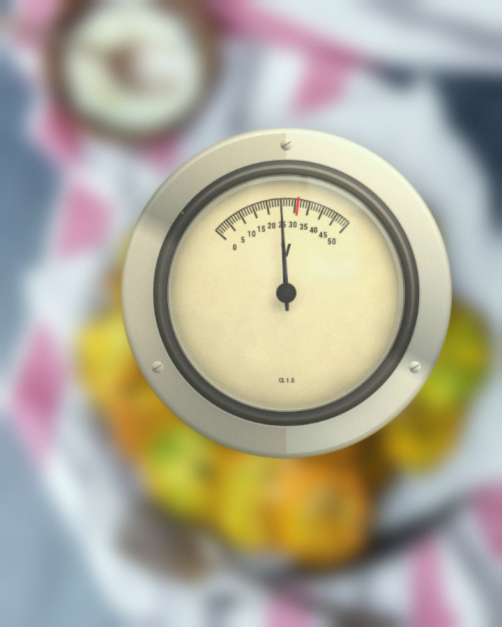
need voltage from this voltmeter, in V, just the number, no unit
25
